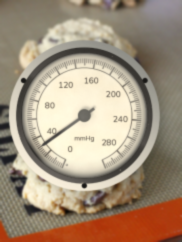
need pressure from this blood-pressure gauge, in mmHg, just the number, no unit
30
